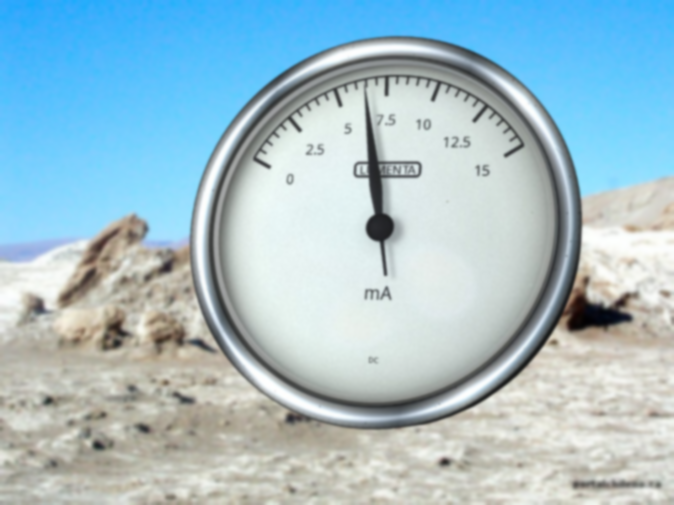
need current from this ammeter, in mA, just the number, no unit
6.5
